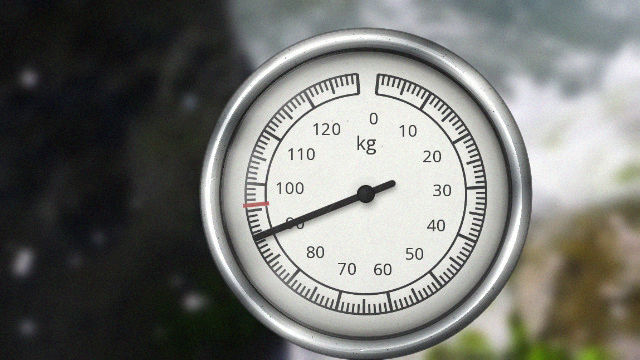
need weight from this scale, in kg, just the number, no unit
90
